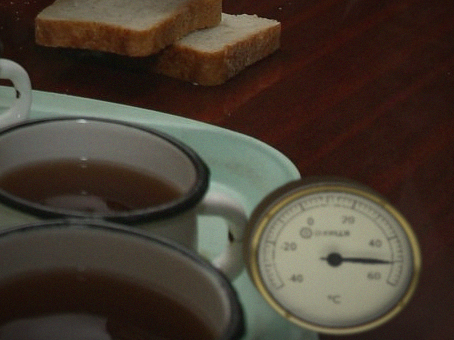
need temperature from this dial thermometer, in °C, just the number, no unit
50
